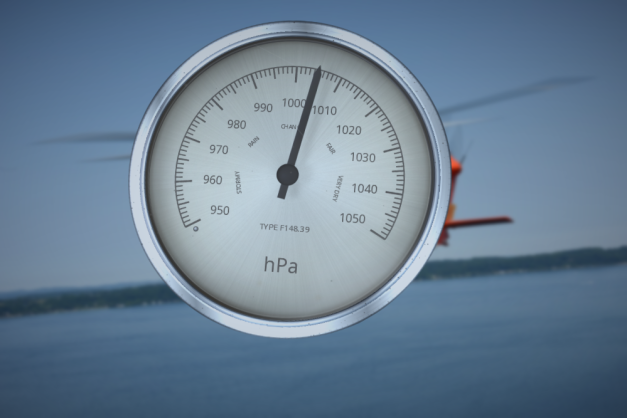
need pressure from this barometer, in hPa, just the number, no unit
1005
